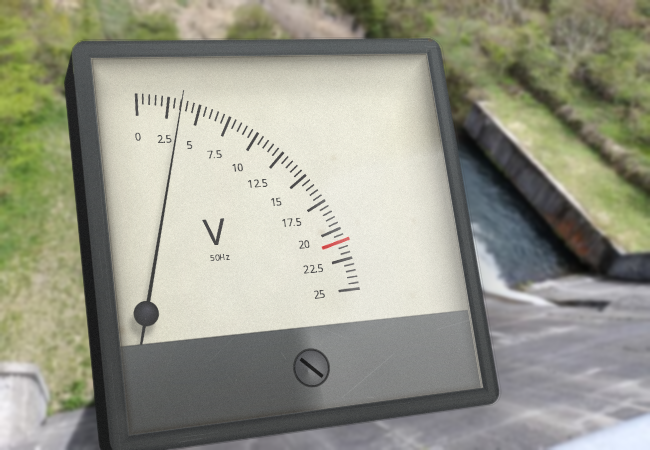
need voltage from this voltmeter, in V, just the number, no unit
3.5
